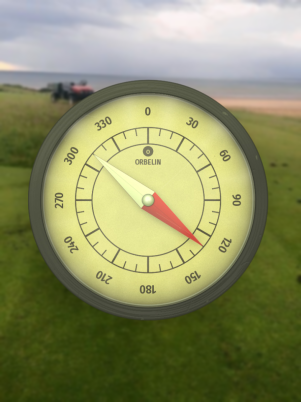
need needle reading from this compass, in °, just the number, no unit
130
